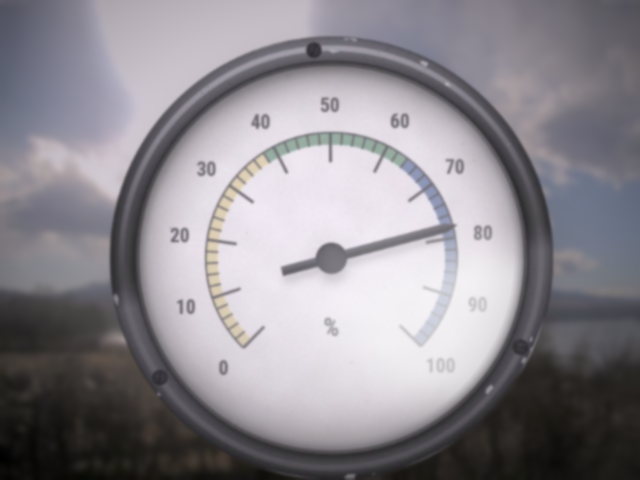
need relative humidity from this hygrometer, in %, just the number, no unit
78
